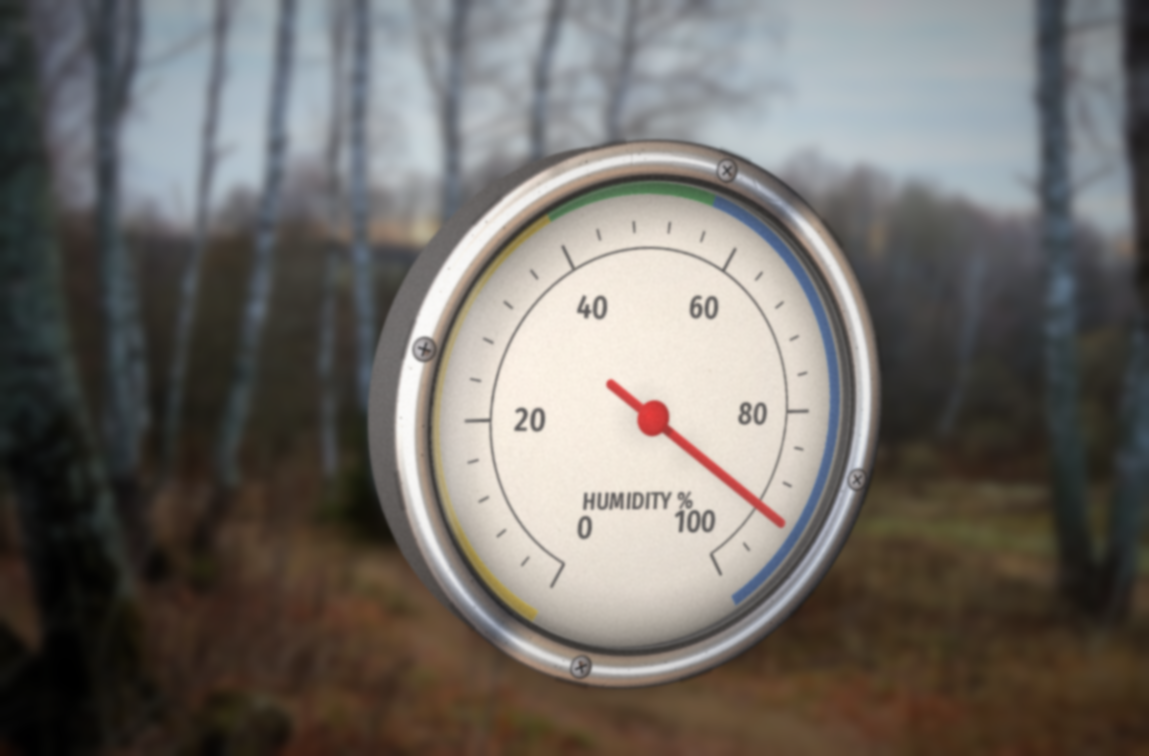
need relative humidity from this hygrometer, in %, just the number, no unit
92
